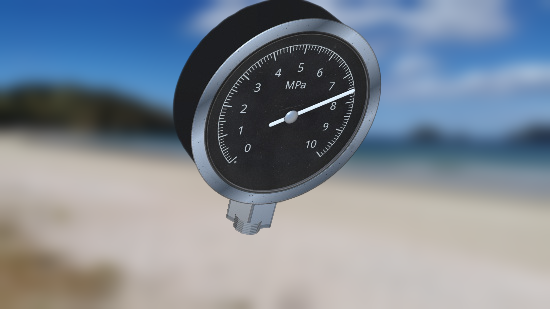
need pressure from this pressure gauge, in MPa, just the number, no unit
7.5
